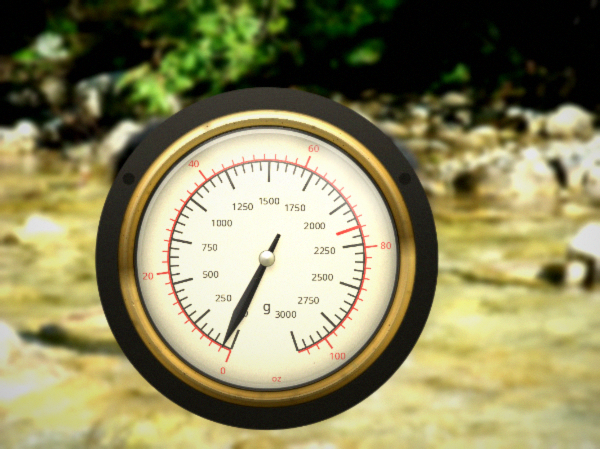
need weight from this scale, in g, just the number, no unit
50
